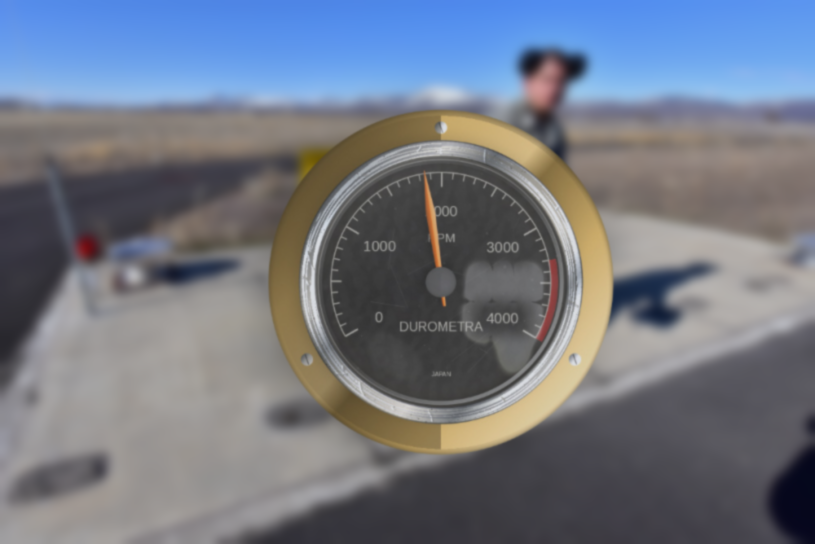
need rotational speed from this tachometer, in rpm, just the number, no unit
1850
